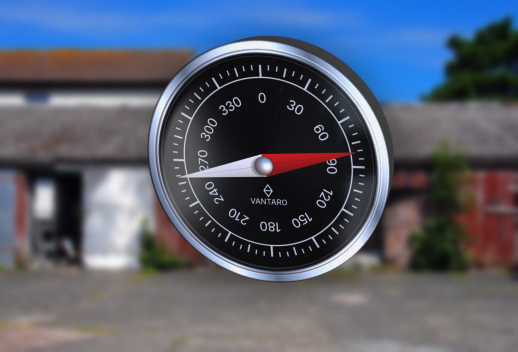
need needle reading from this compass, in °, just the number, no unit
80
